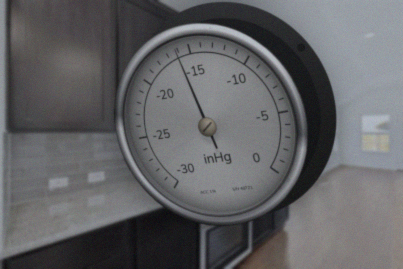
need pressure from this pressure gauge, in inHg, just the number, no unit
-16
